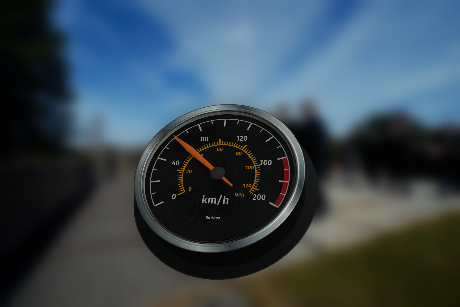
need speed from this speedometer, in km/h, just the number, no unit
60
